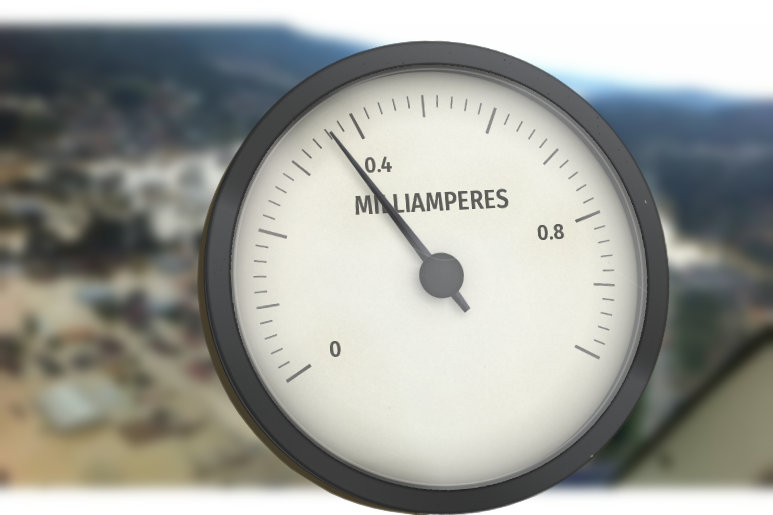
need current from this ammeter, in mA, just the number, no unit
0.36
